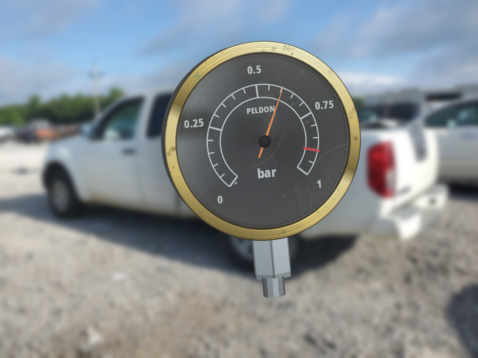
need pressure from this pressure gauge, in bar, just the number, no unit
0.6
